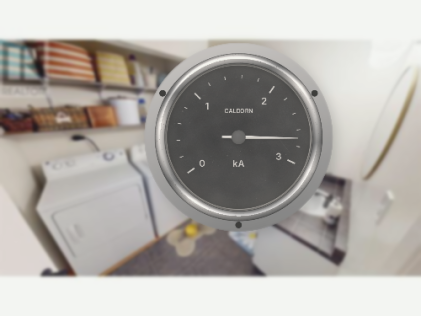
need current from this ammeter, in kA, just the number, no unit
2.7
